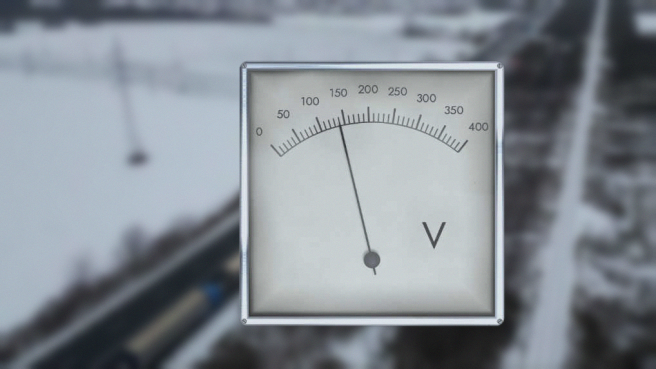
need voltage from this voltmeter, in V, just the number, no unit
140
